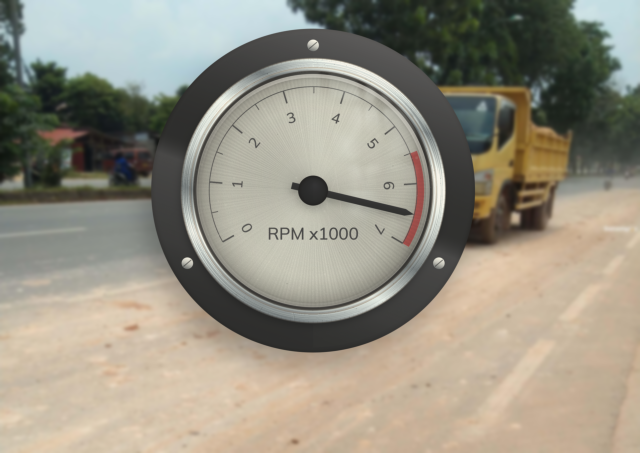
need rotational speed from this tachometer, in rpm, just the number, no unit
6500
